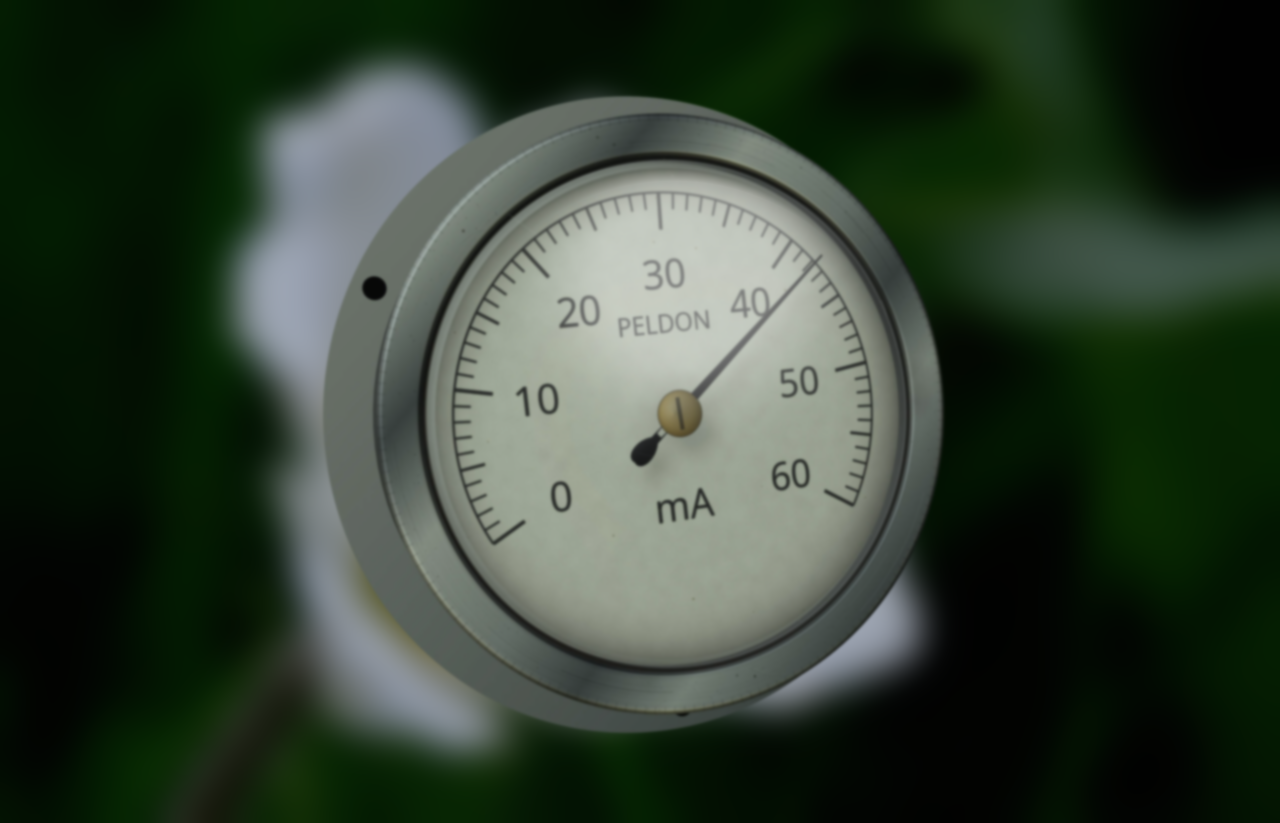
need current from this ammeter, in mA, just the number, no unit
42
